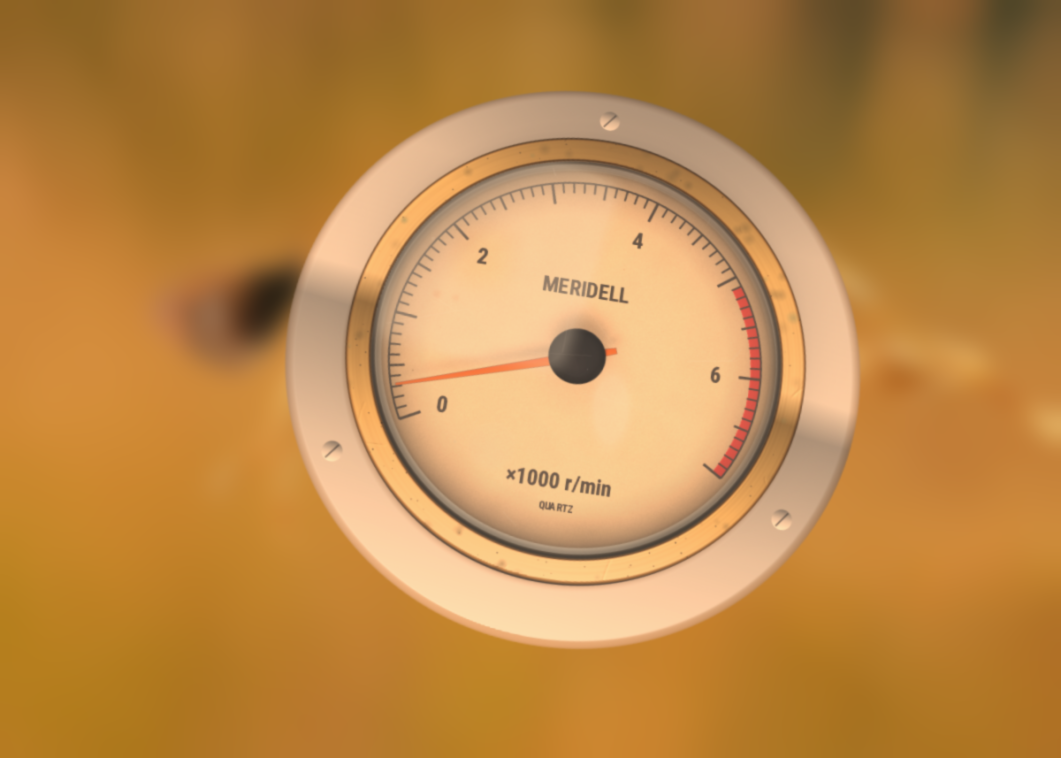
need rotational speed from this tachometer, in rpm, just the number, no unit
300
